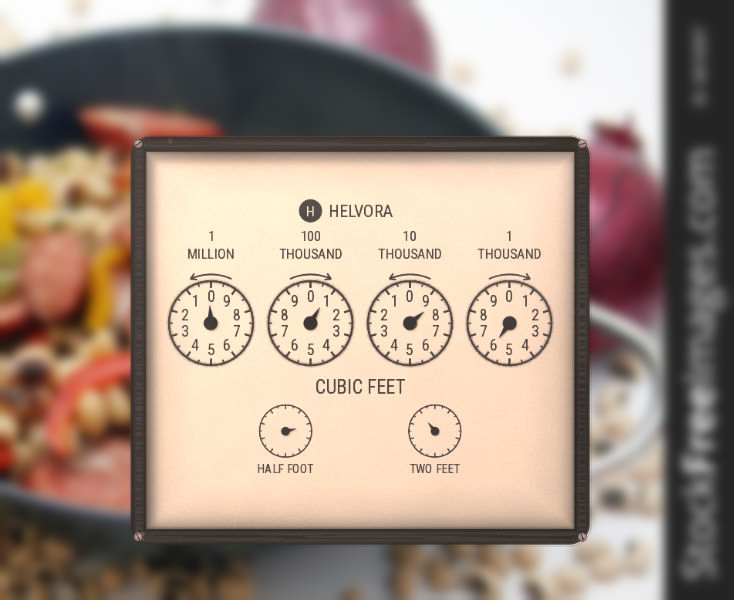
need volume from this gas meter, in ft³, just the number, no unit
8600
